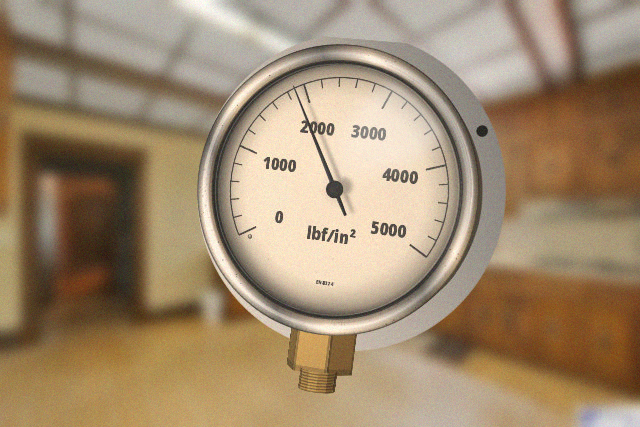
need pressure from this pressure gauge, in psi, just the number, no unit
1900
